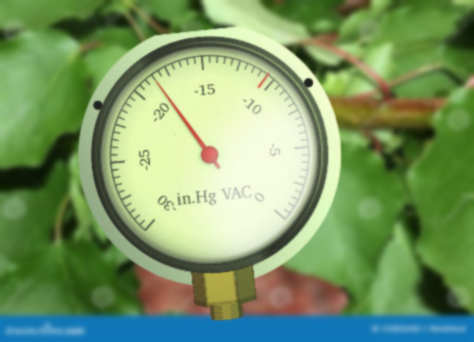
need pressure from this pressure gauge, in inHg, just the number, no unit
-18.5
